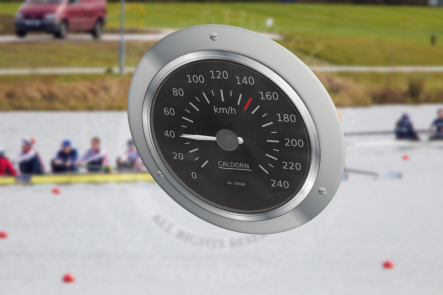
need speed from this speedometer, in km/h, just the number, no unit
40
